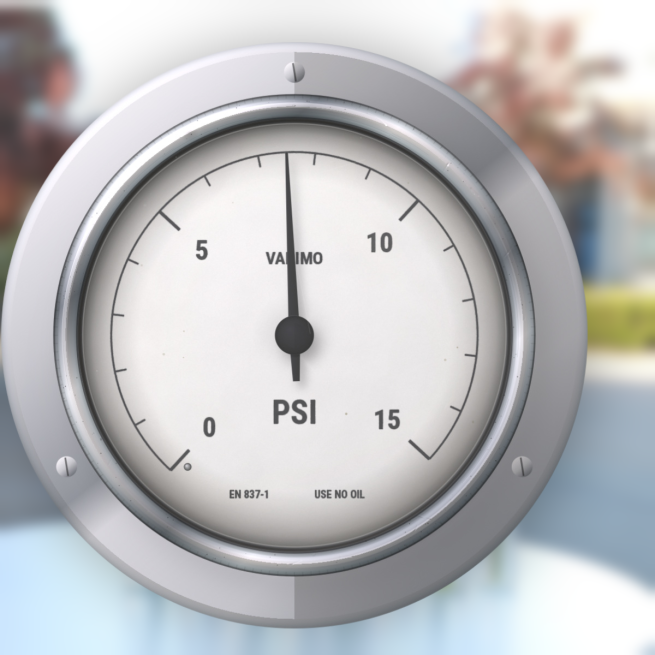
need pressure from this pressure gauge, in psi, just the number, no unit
7.5
